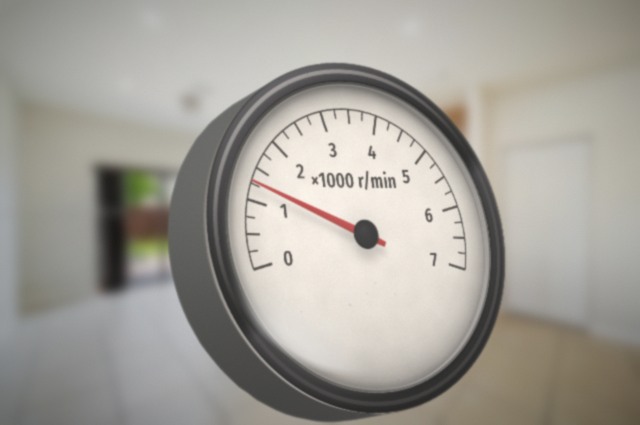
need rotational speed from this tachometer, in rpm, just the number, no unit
1250
